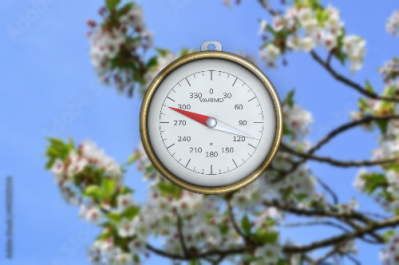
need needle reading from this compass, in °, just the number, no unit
290
